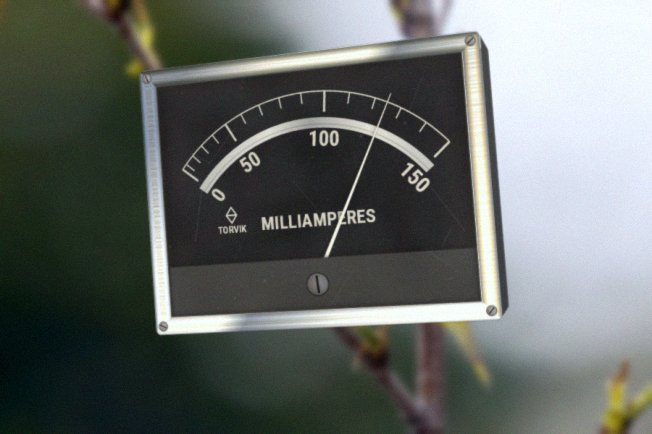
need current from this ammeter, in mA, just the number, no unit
125
